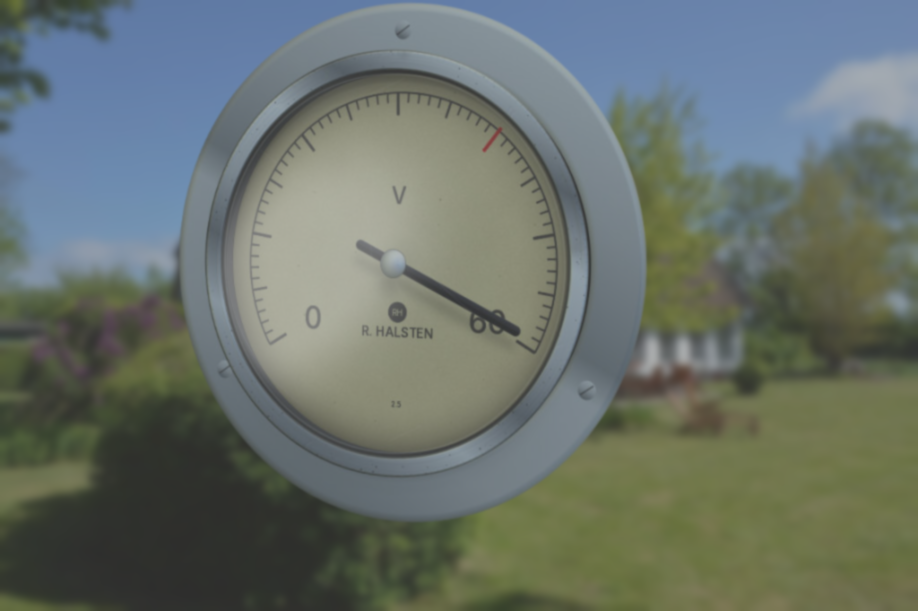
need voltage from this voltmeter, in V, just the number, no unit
59
